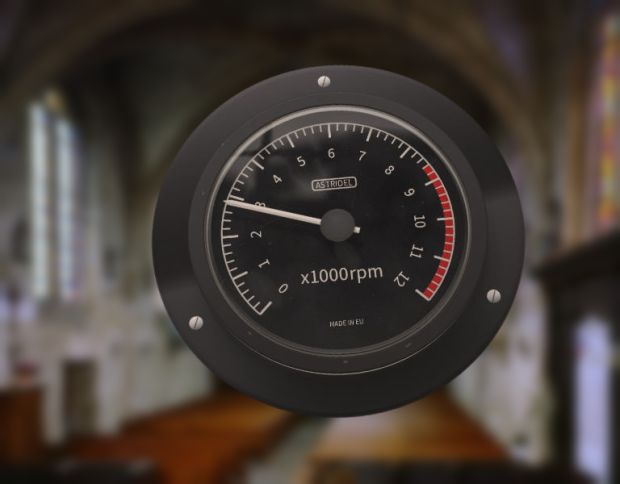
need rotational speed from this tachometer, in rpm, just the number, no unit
2800
